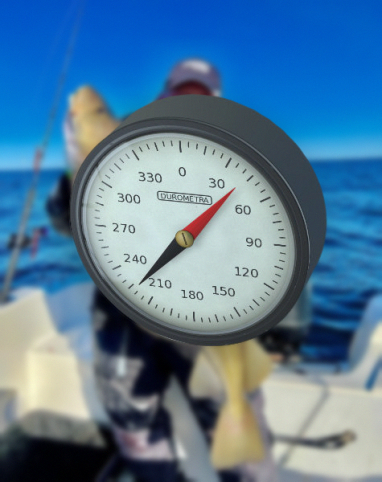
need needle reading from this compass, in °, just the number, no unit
42.5
